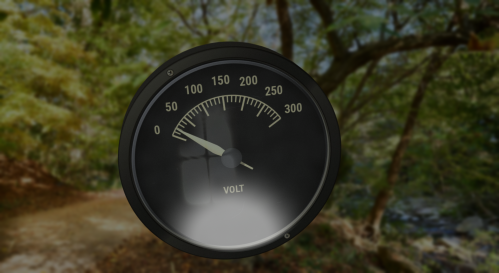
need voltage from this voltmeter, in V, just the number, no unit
20
